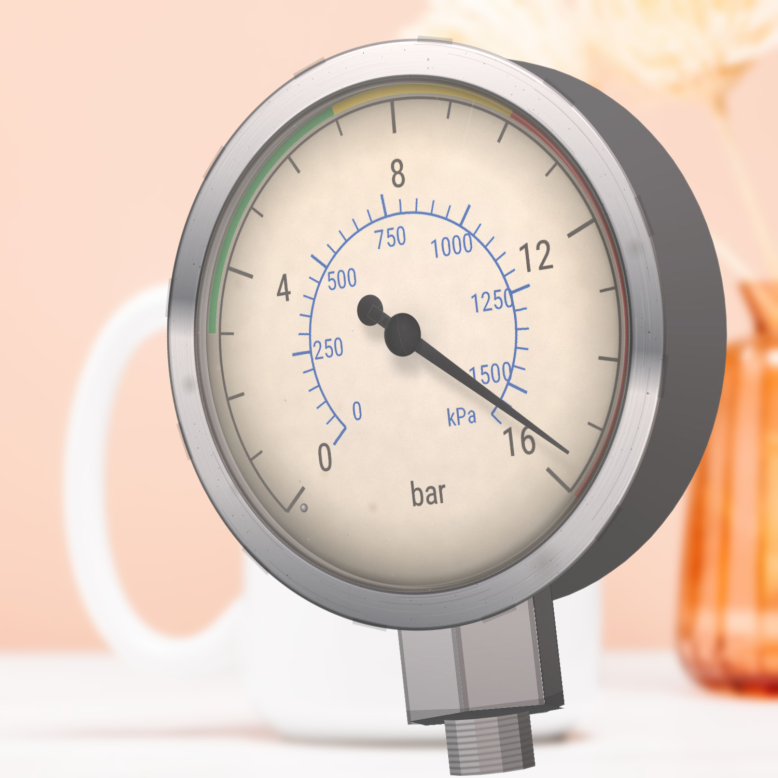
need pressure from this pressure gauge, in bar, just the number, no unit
15.5
